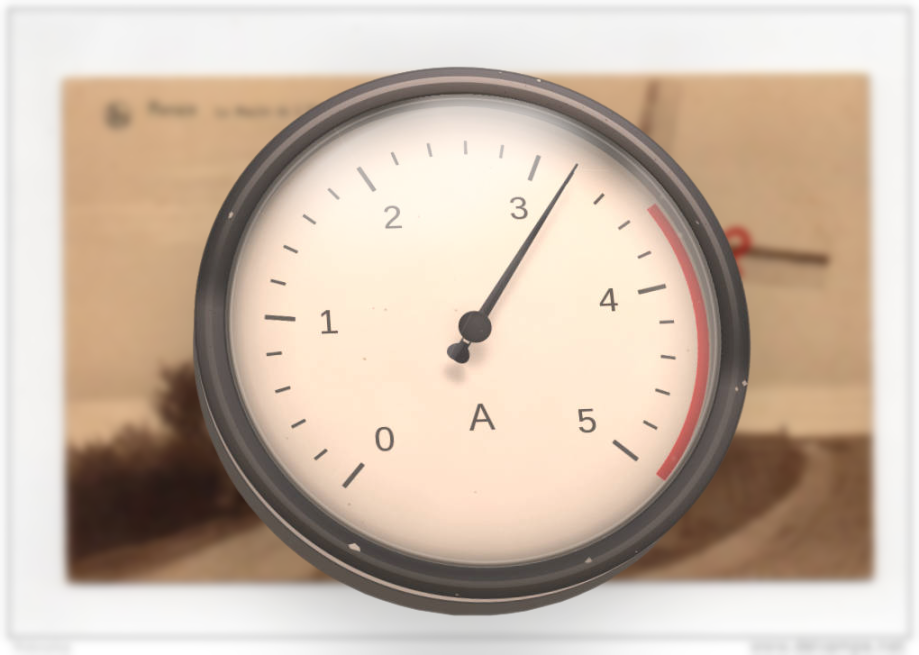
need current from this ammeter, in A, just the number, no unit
3.2
